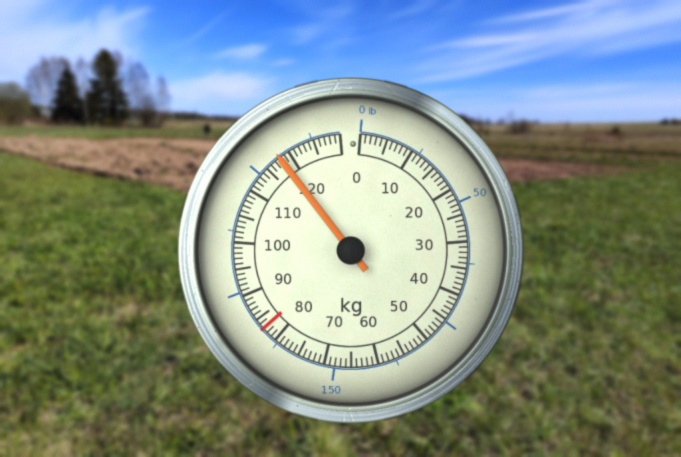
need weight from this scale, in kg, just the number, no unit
118
